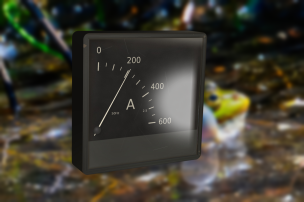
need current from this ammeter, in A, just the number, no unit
200
